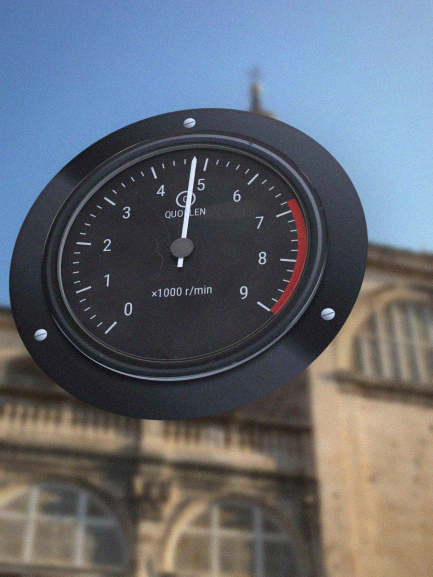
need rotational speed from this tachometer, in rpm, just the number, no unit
4800
